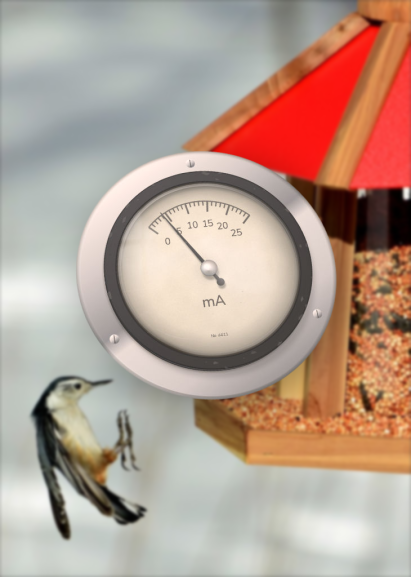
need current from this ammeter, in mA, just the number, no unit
4
